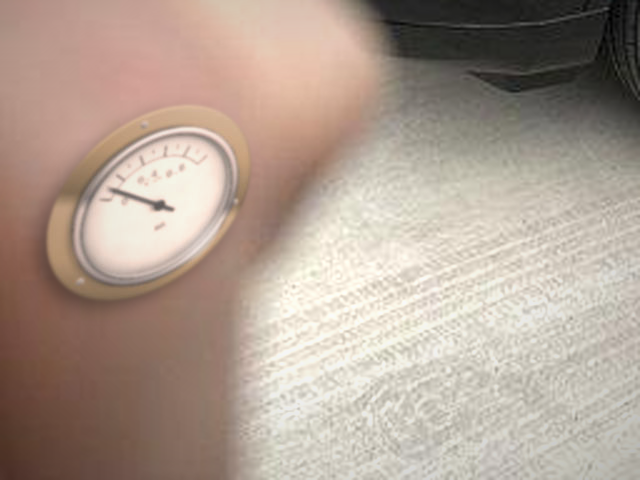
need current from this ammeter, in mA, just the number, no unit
0.1
